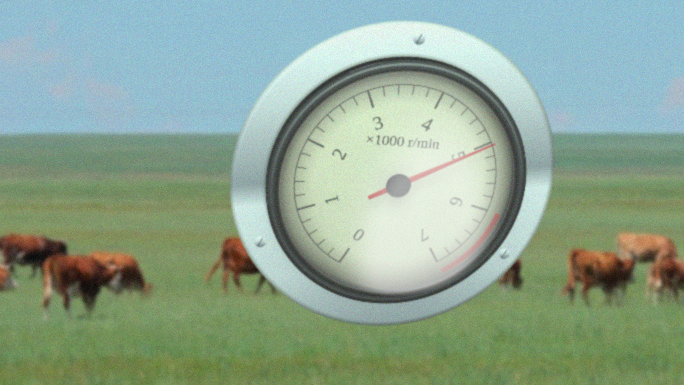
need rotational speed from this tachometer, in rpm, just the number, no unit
5000
